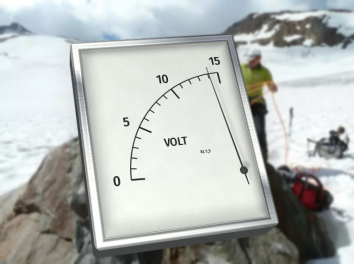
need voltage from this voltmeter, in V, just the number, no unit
14
